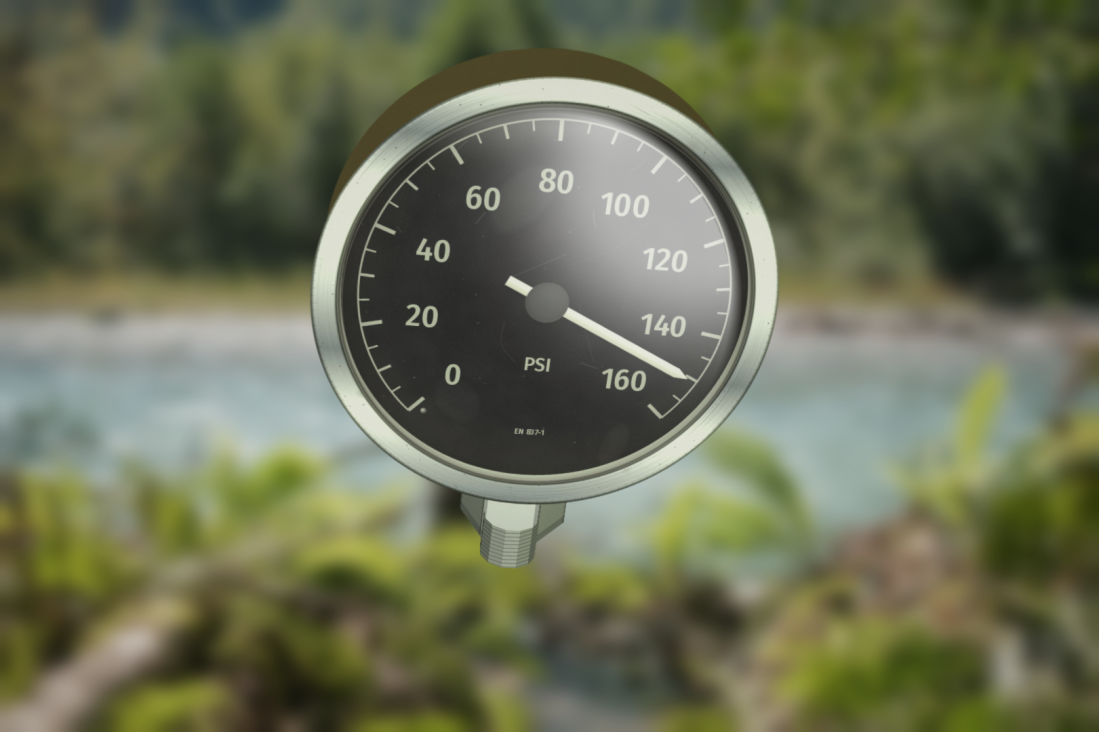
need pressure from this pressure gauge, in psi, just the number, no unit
150
